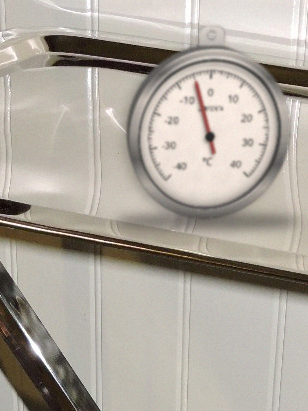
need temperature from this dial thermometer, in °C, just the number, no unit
-5
